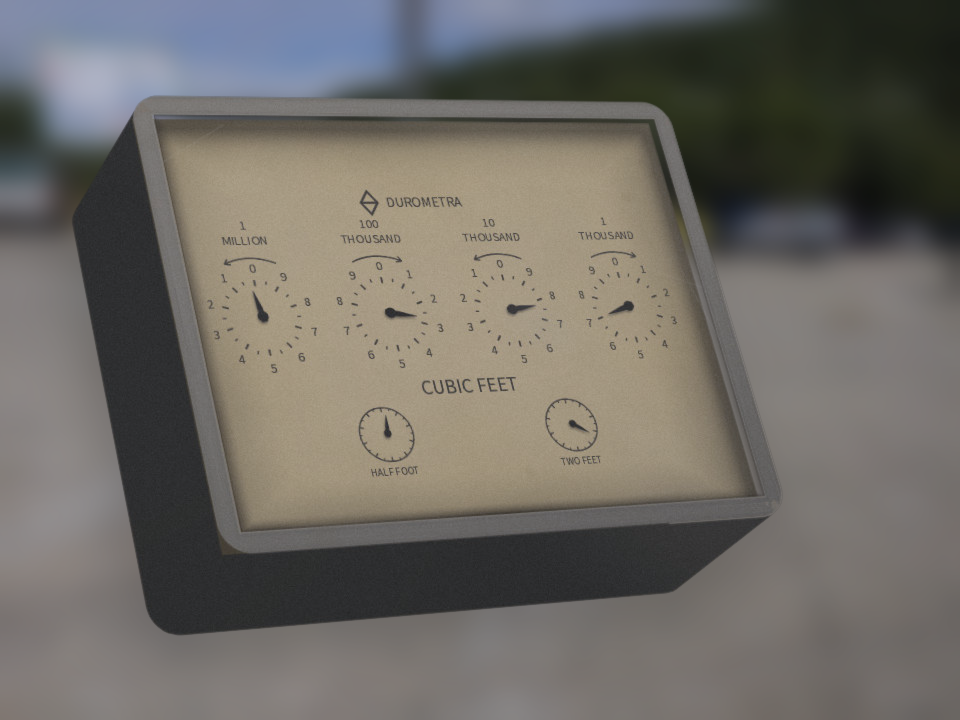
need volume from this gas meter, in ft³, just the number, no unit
27700
